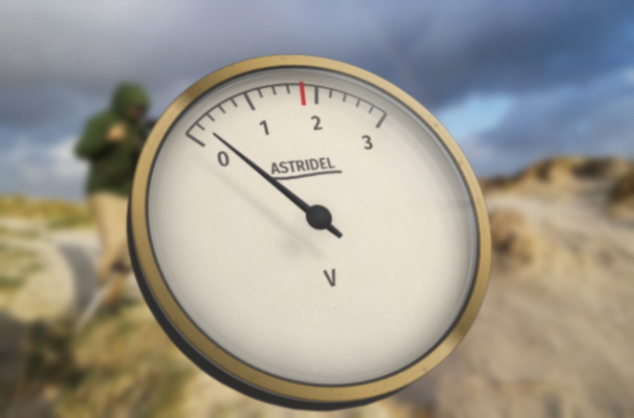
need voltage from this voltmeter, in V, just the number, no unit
0.2
